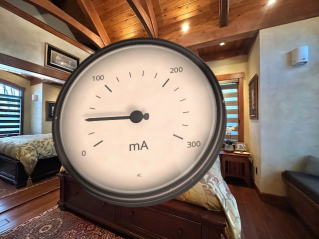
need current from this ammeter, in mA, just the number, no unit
40
